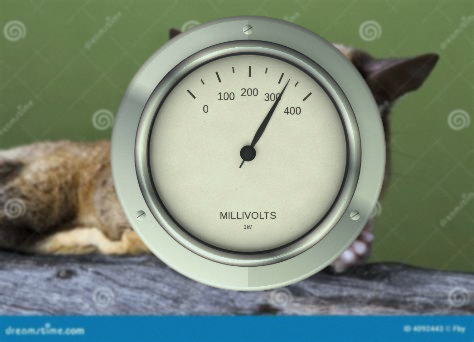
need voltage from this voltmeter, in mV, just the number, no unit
325
